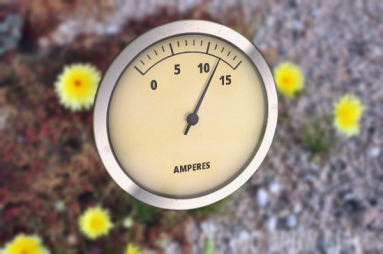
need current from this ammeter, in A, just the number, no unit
12
